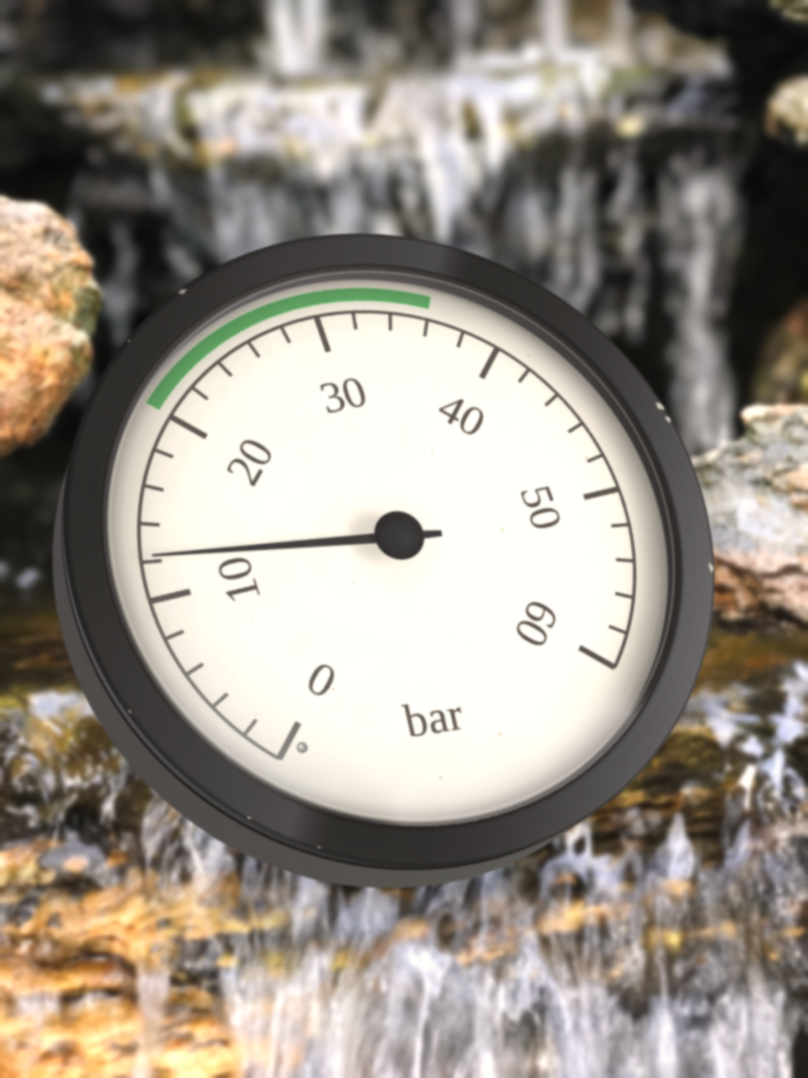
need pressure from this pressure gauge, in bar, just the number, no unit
12
